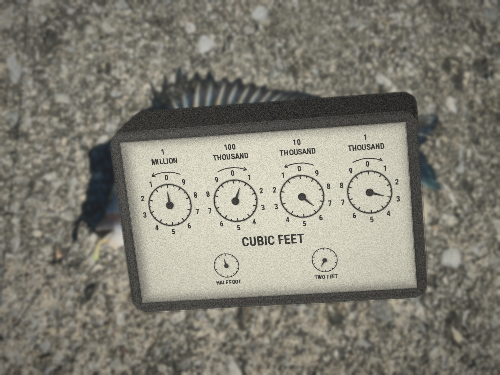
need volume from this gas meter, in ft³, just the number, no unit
6300
